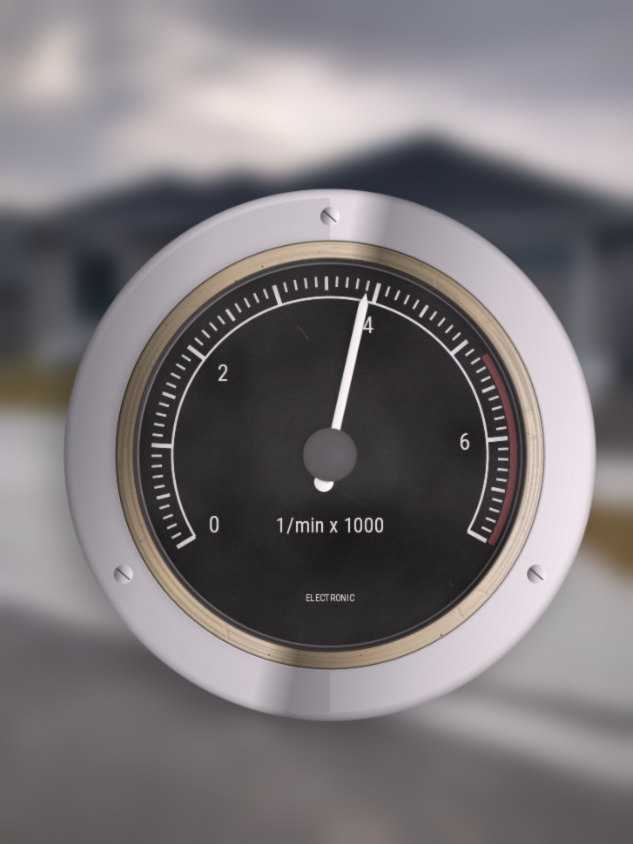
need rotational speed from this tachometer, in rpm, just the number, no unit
3900
